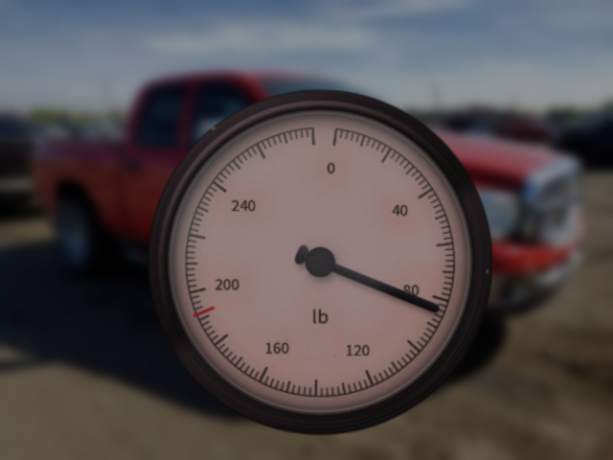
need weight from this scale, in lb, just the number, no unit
84
